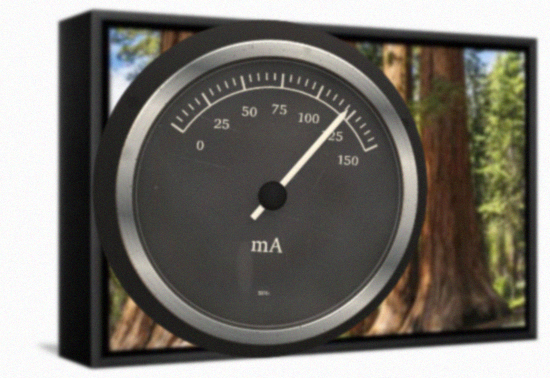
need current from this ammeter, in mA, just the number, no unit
120
